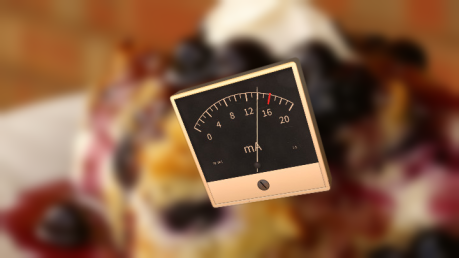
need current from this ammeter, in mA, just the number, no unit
14
